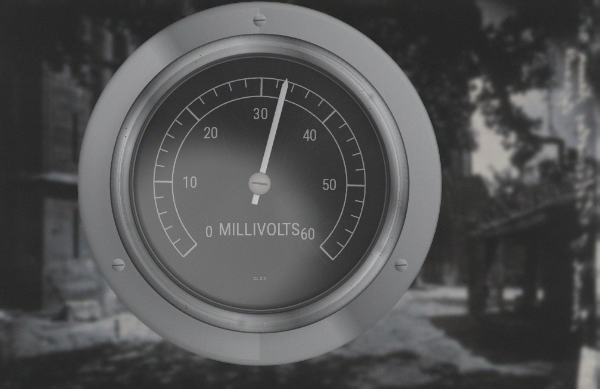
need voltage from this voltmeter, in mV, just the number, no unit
33
